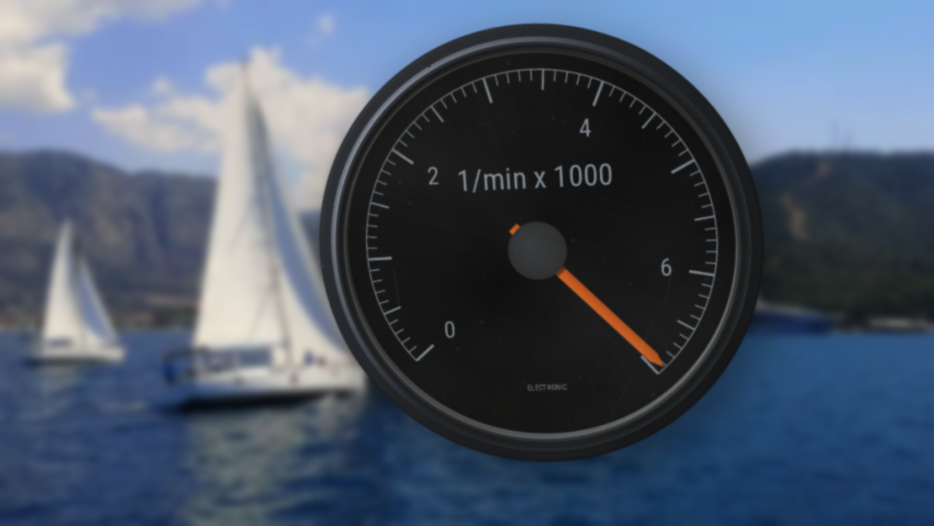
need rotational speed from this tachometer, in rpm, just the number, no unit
6900
